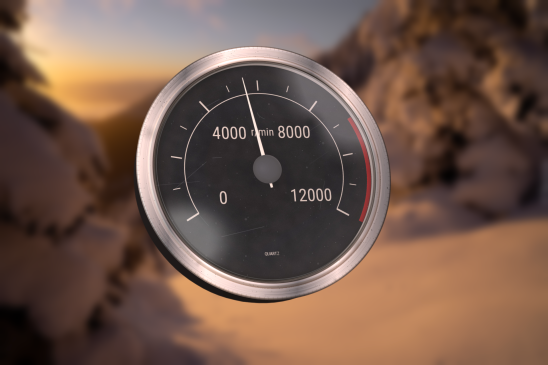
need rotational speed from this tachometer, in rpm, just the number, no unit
5500
